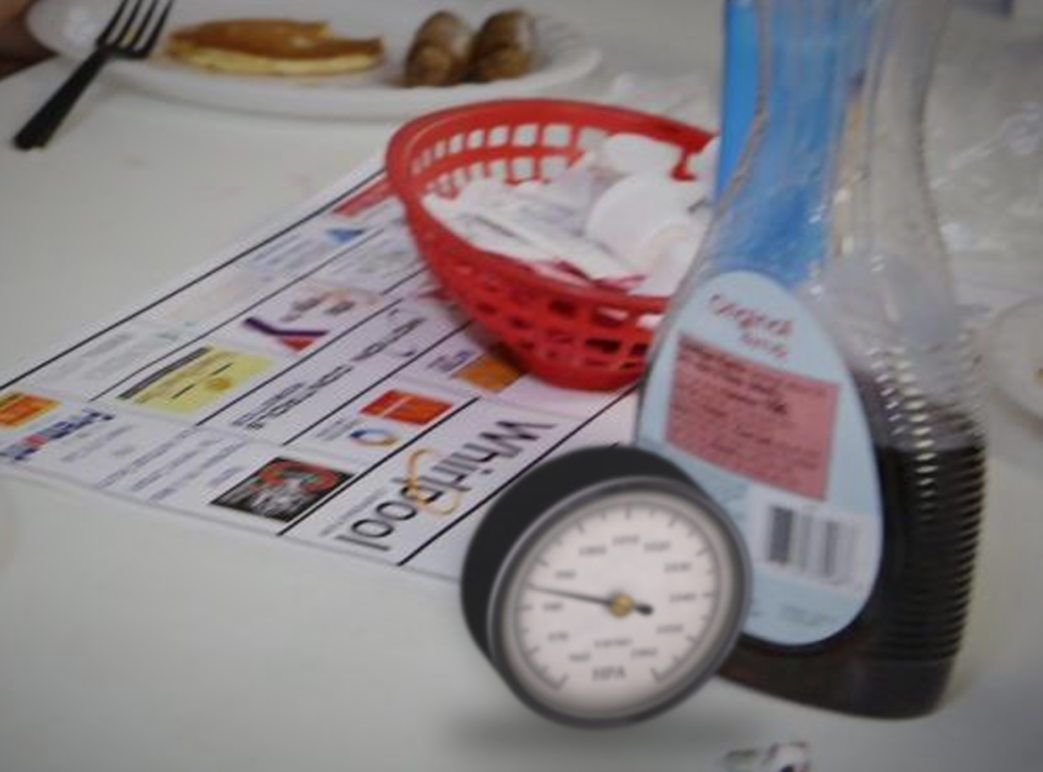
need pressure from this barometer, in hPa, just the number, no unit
985
